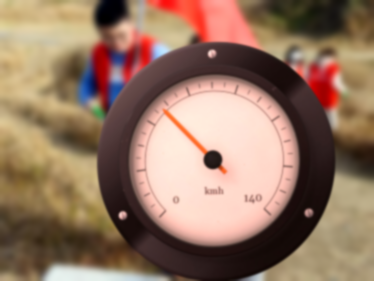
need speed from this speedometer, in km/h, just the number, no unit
47.5
